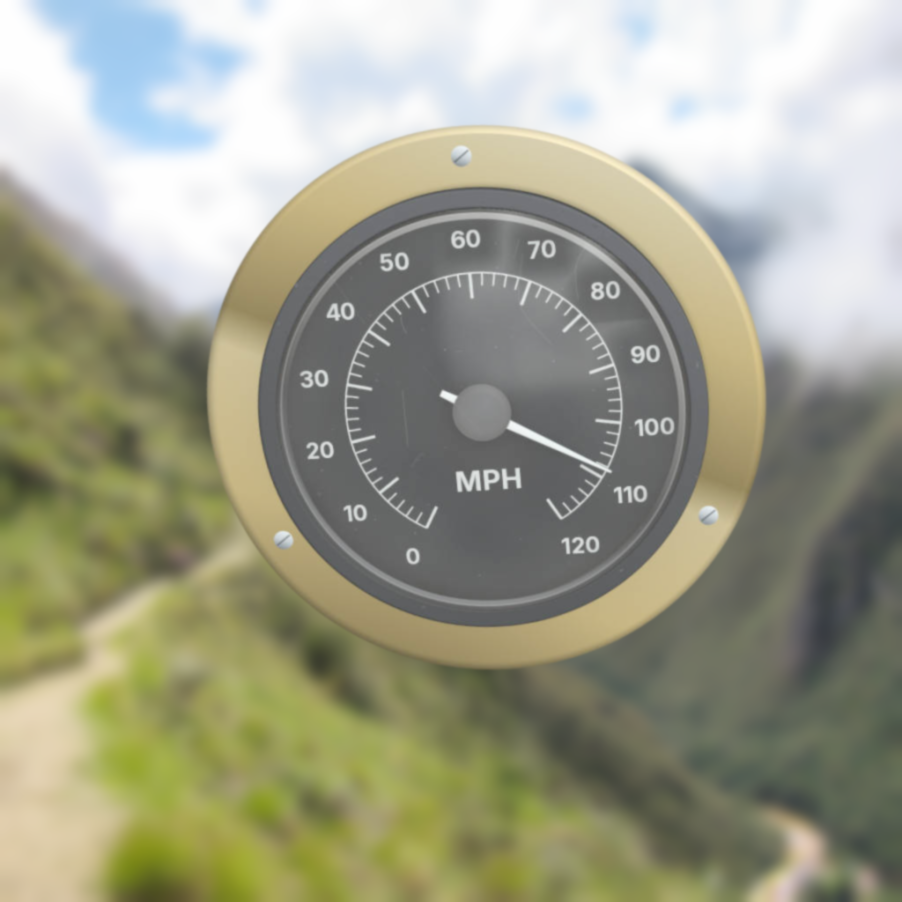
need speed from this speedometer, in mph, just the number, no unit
108
